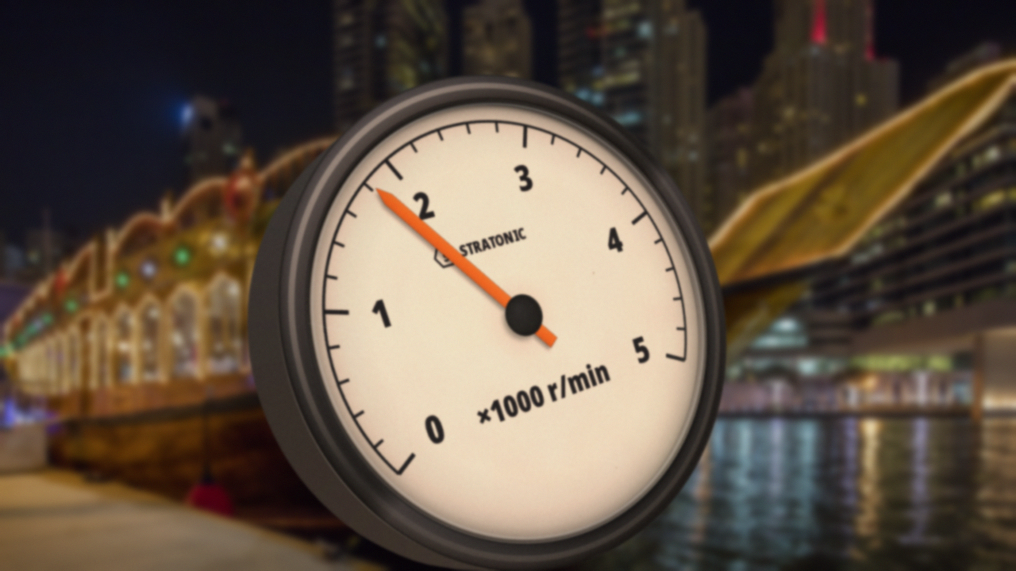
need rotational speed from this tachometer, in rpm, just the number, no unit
1800
